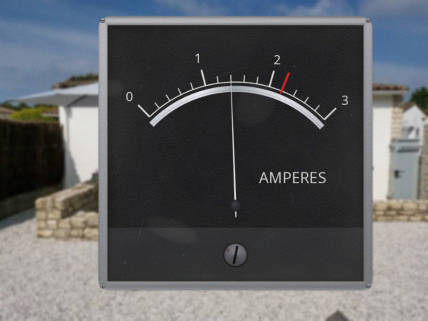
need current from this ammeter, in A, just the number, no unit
1.4
